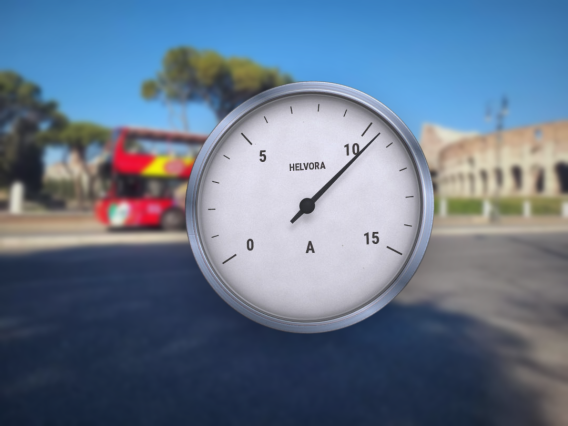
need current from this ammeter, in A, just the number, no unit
10.5
